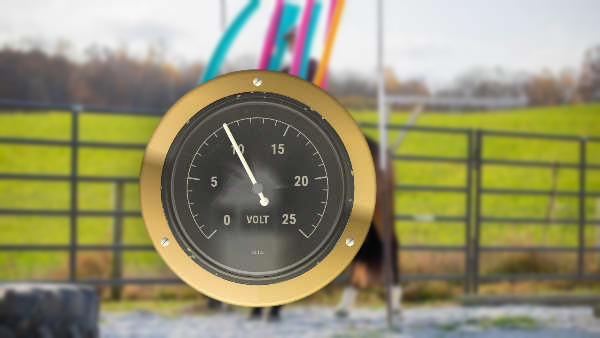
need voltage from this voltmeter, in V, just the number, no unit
10
